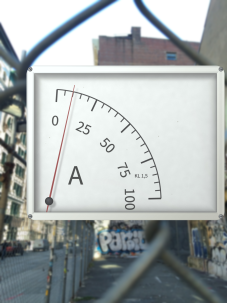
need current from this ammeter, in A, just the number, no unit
10
